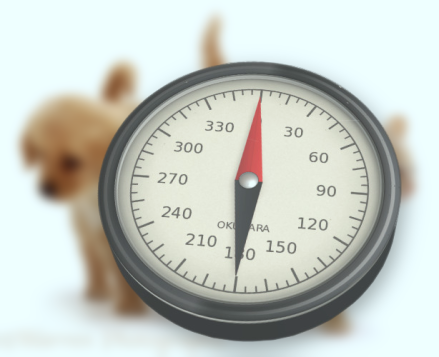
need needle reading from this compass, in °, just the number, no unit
0
